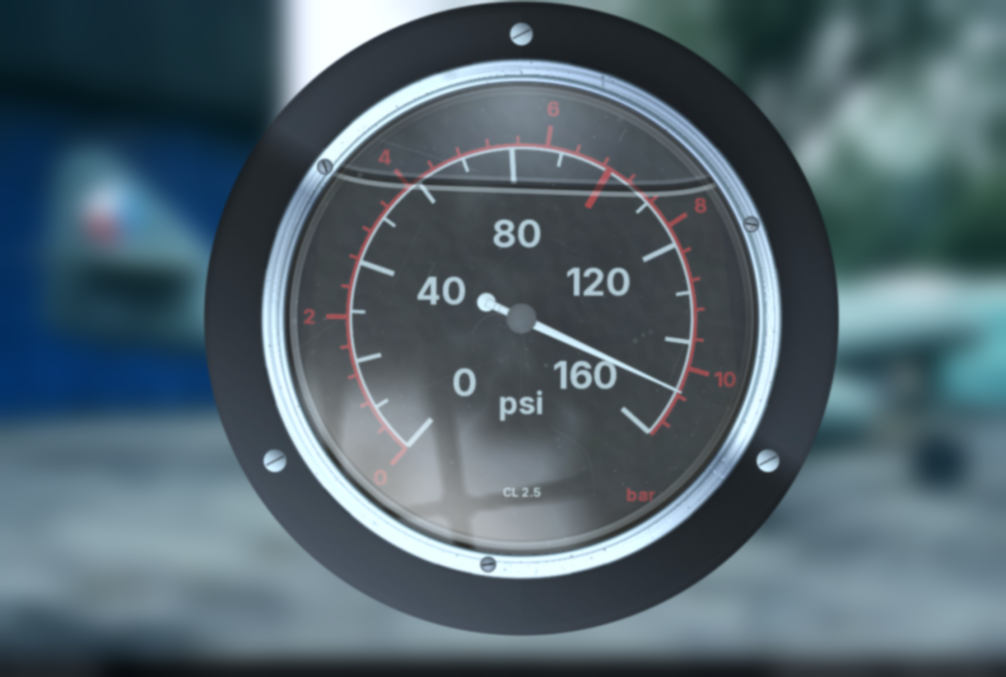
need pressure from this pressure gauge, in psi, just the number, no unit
150
